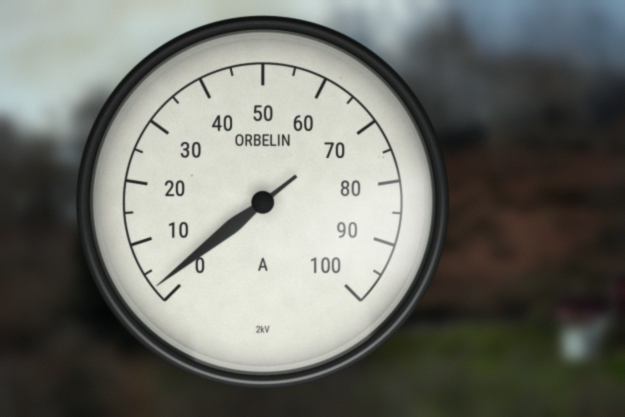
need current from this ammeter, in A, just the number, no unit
2.5
